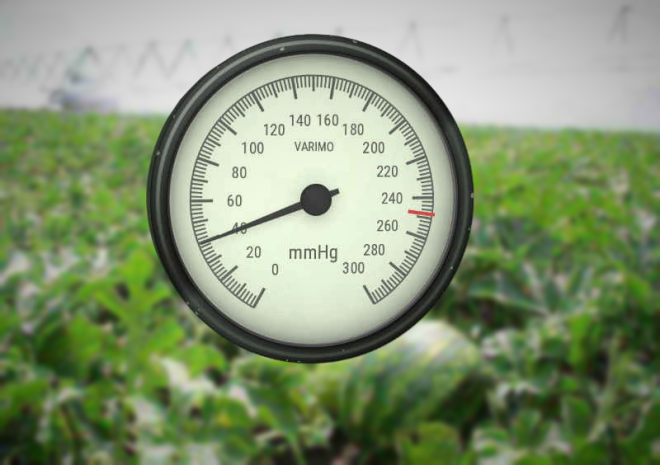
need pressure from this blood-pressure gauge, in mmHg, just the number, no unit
40
